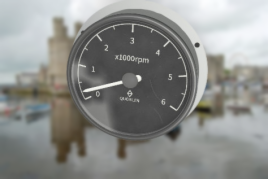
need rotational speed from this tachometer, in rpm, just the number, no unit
250
